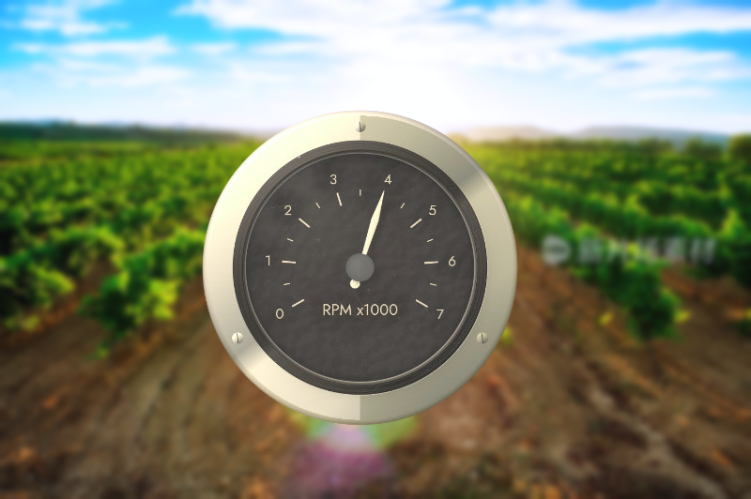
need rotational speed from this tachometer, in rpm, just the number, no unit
4000
